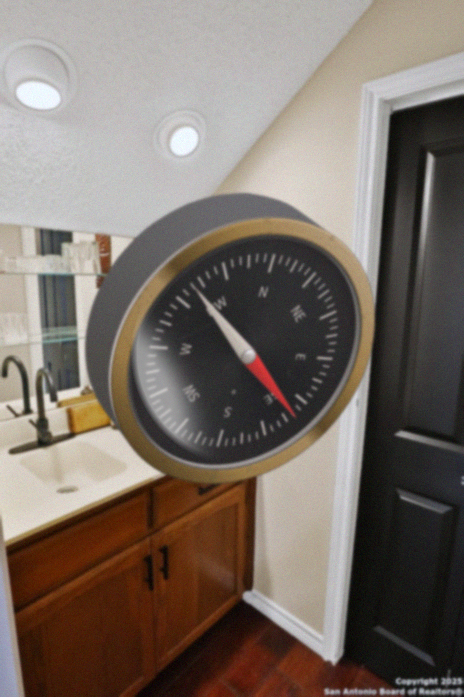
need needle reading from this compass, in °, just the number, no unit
130
